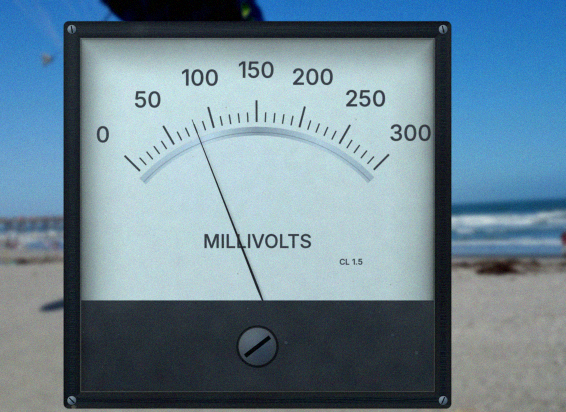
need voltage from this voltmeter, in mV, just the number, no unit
80
